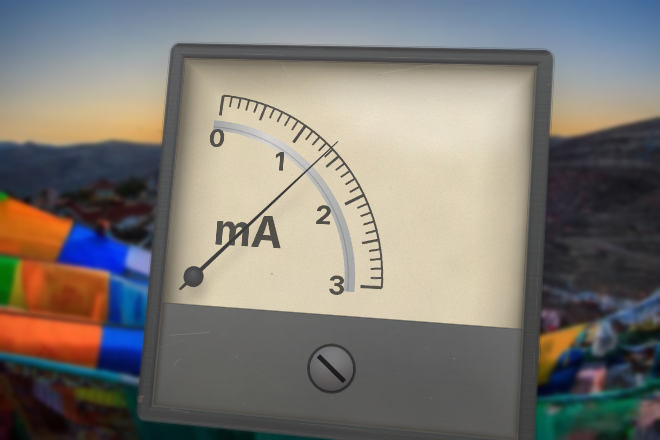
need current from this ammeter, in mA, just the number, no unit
1.4
